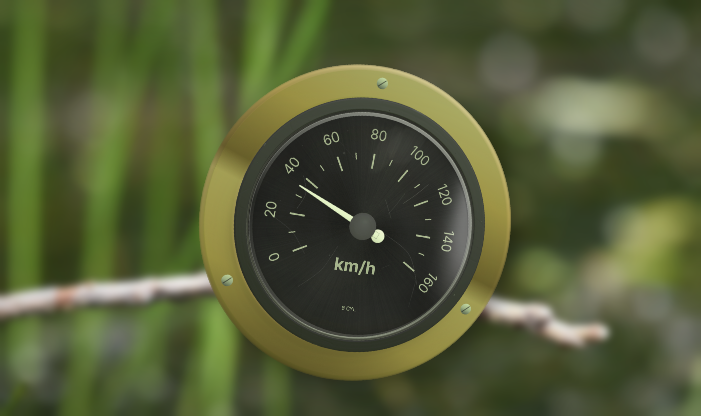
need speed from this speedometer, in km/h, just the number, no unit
35
